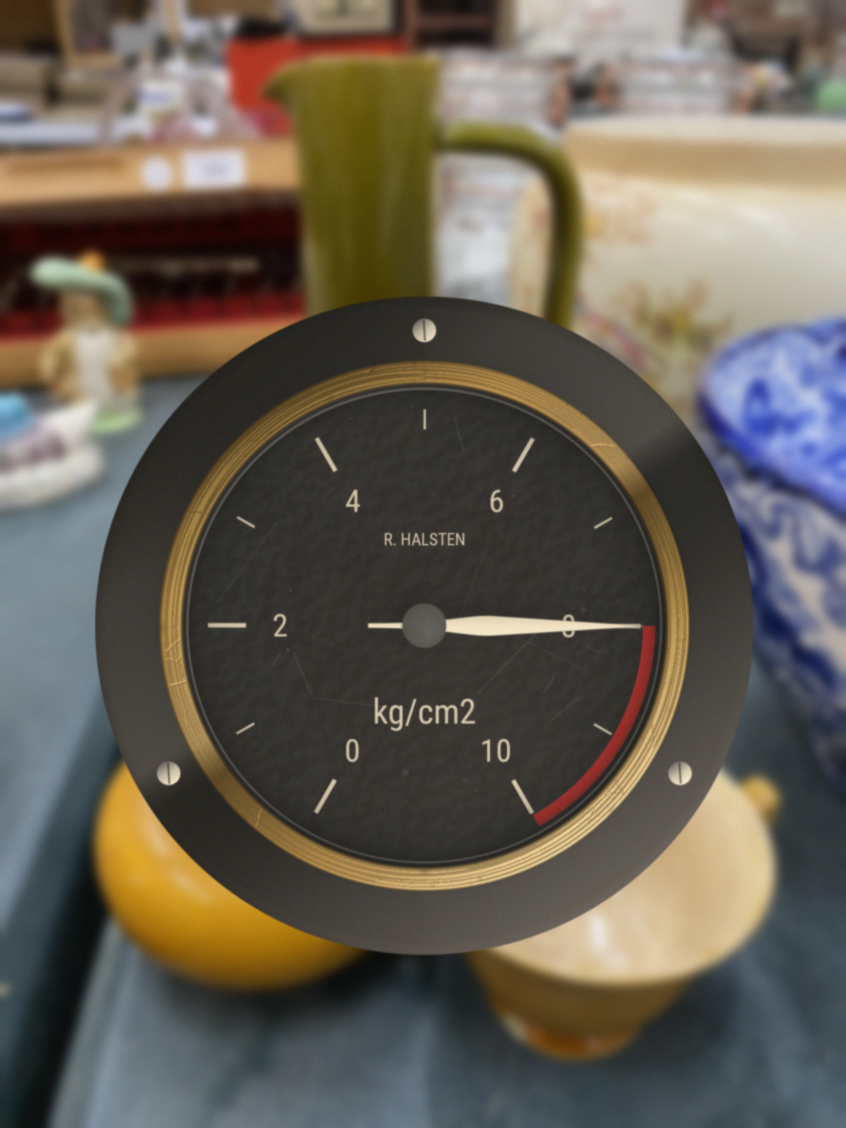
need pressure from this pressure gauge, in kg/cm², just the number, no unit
8
